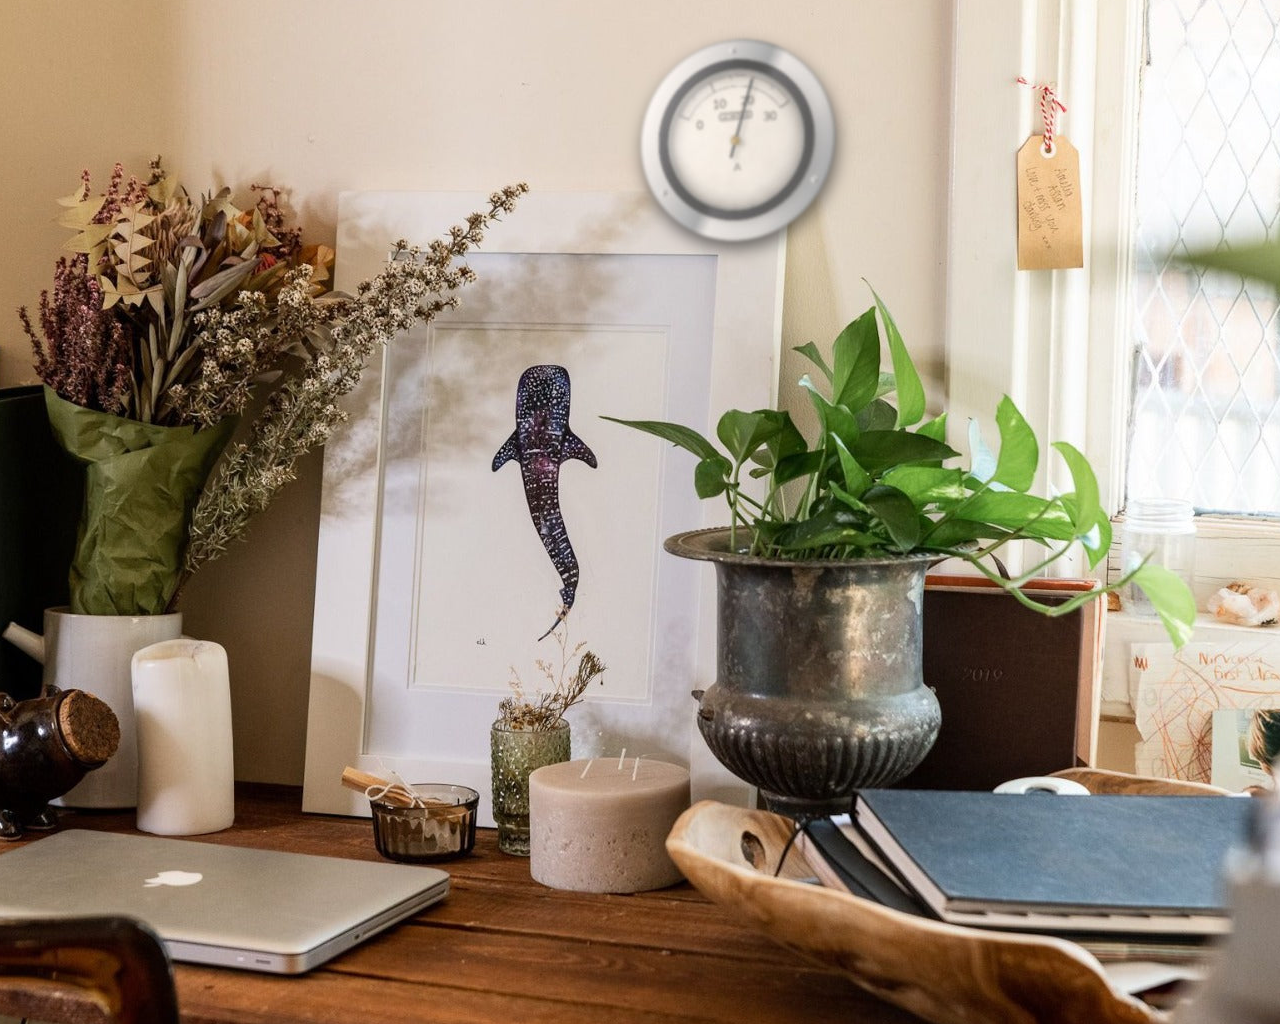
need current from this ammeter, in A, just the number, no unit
20
